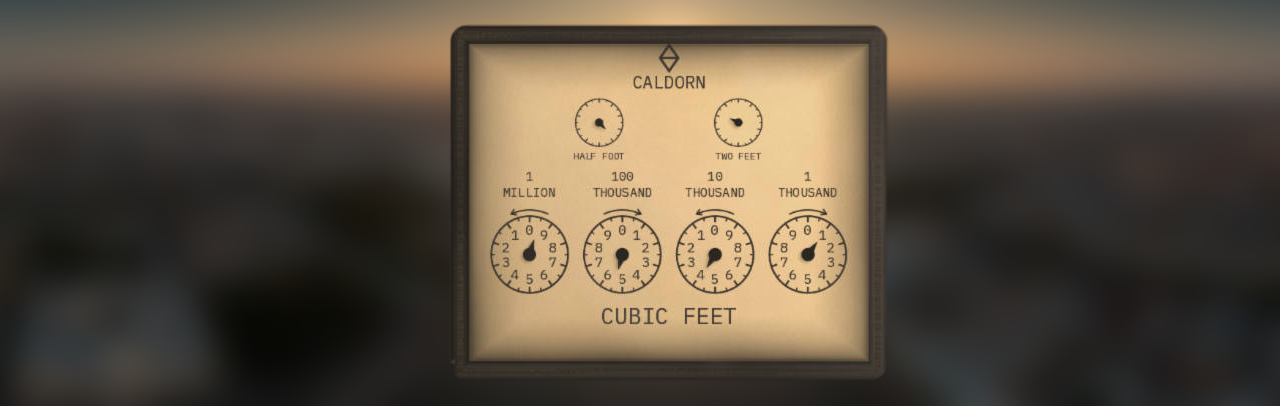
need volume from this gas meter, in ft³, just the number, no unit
954100
